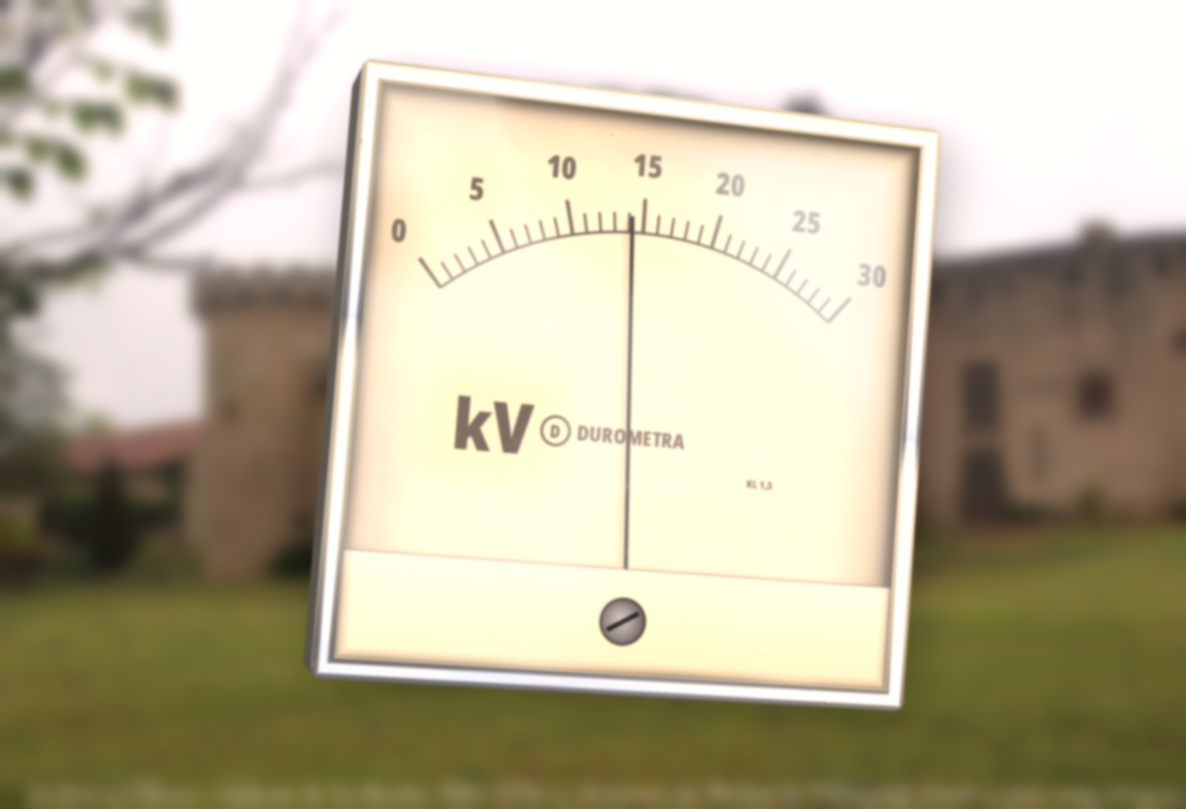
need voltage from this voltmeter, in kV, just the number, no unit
14
